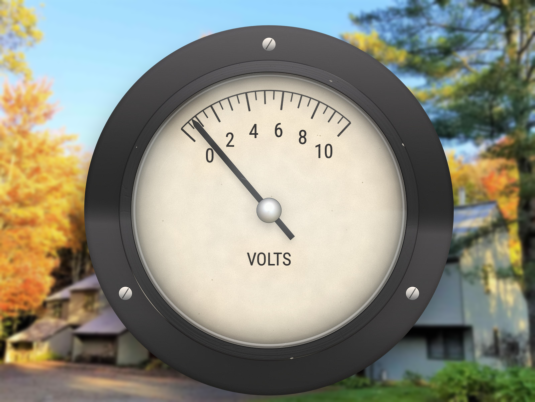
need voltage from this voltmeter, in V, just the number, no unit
0.75
